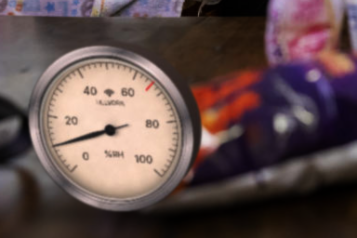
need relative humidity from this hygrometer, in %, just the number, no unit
10
